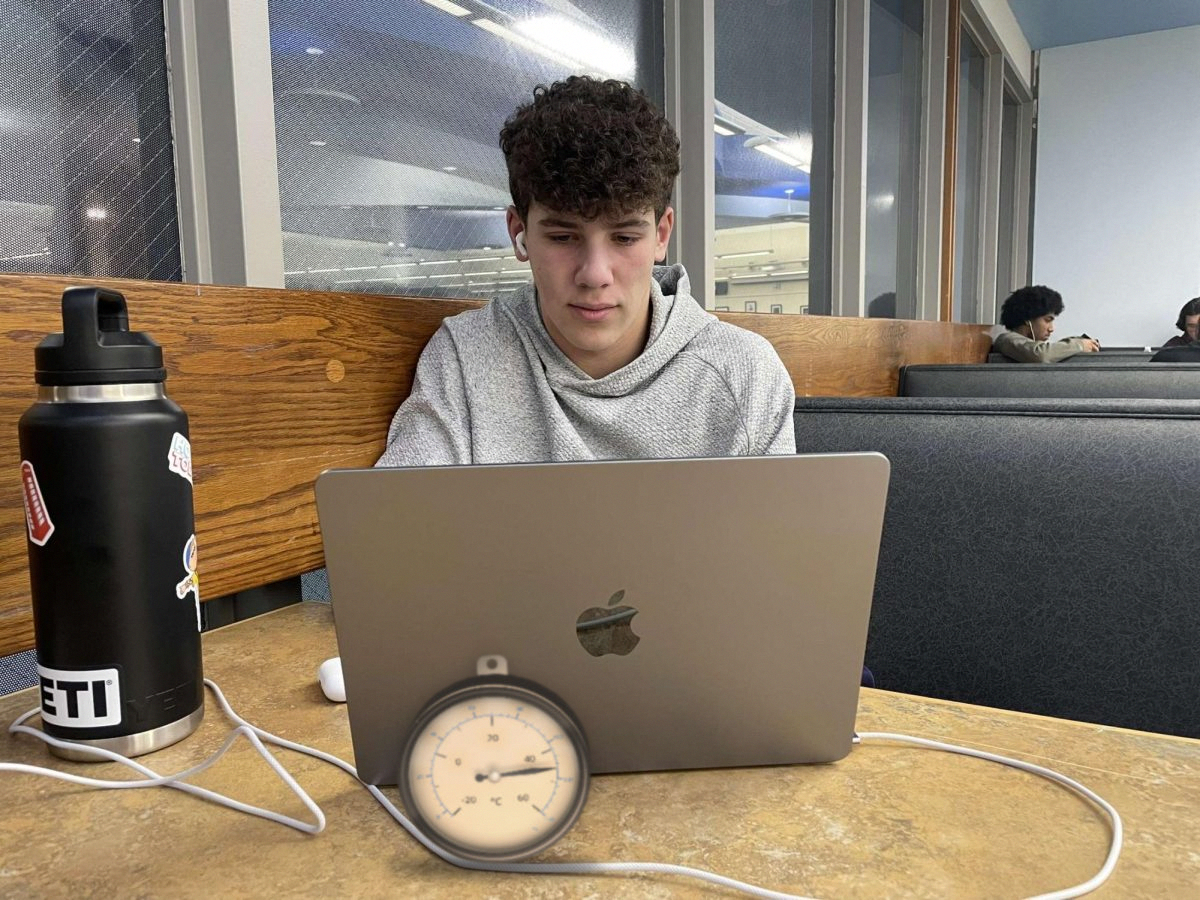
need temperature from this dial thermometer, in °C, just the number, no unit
45
